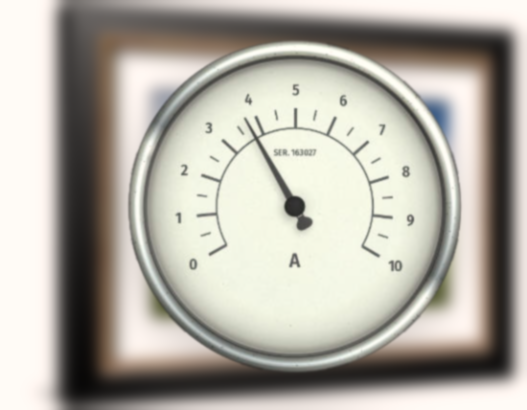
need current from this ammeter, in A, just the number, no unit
3.75
